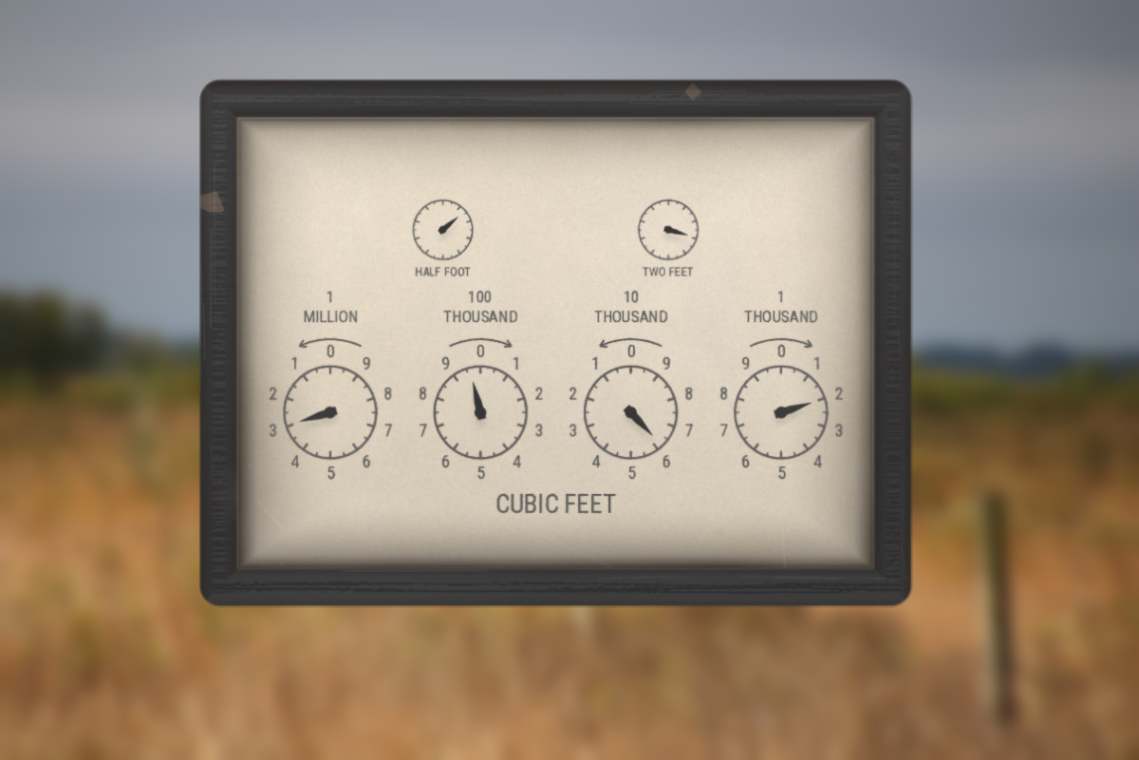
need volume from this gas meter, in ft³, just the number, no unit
296200
